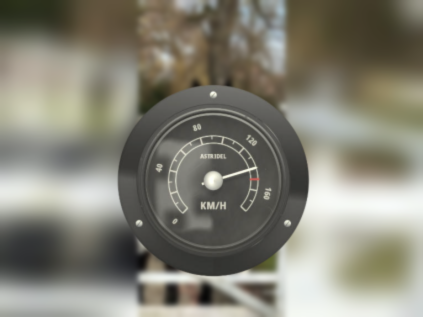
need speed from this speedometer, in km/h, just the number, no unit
140
